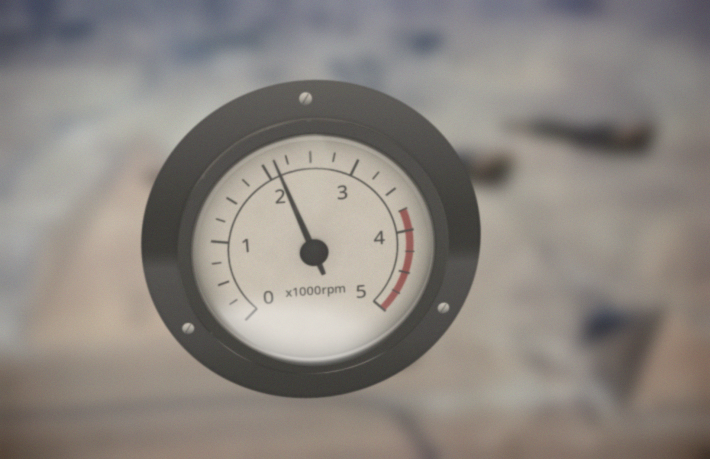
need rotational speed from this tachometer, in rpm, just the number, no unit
2125
